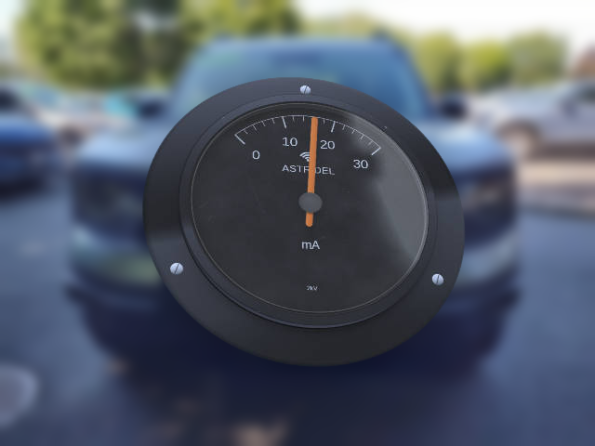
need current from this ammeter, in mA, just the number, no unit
16
